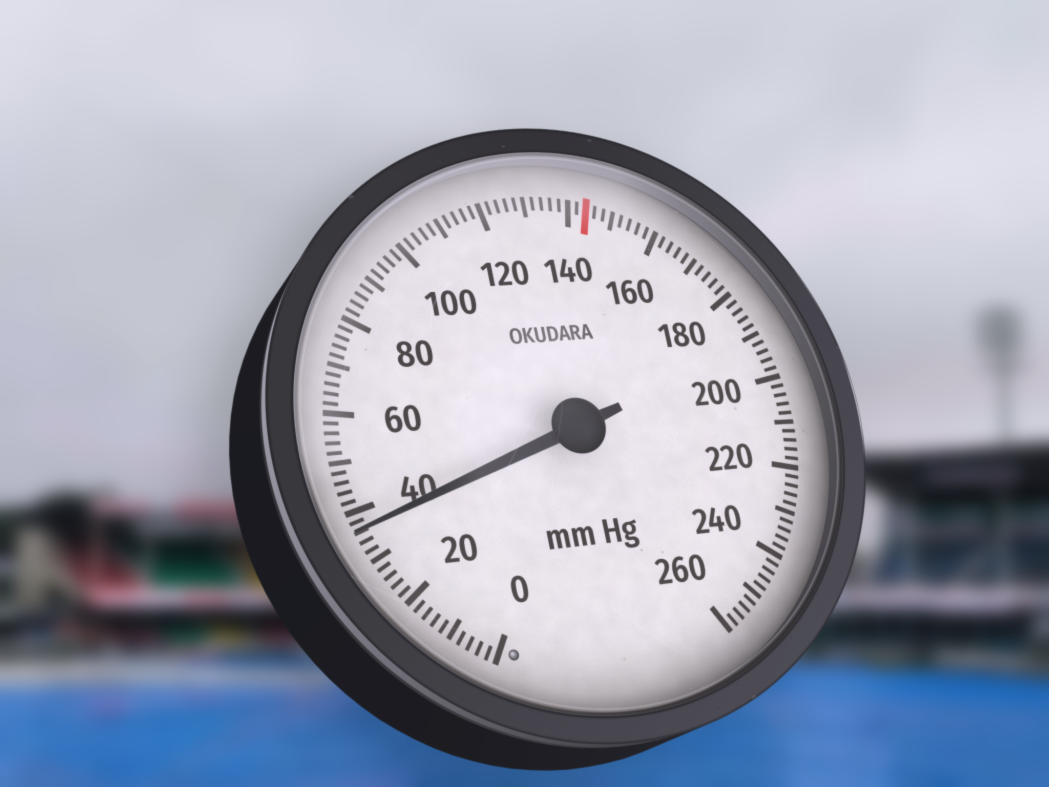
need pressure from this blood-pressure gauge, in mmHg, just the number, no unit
36
